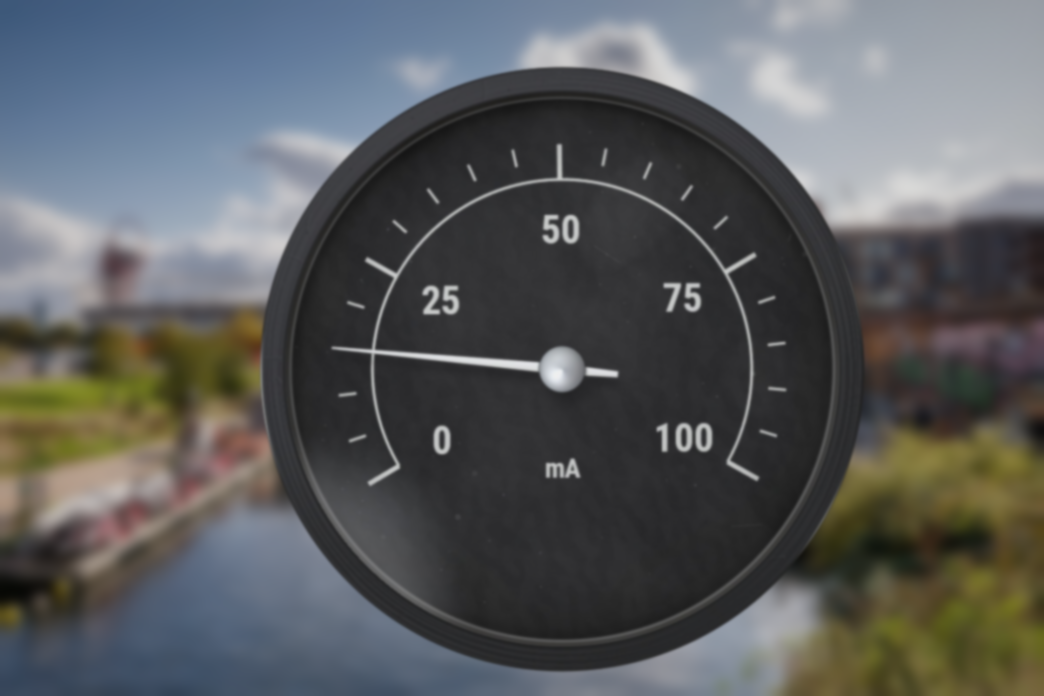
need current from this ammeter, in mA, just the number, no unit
15
